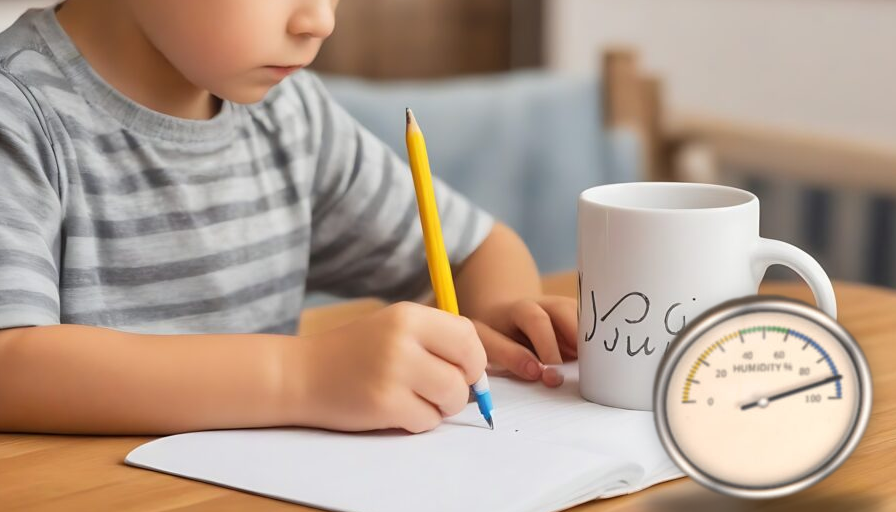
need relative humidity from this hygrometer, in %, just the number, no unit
90
